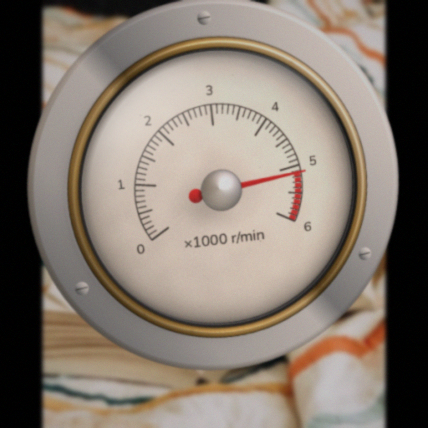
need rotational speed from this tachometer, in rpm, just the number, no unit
5100
